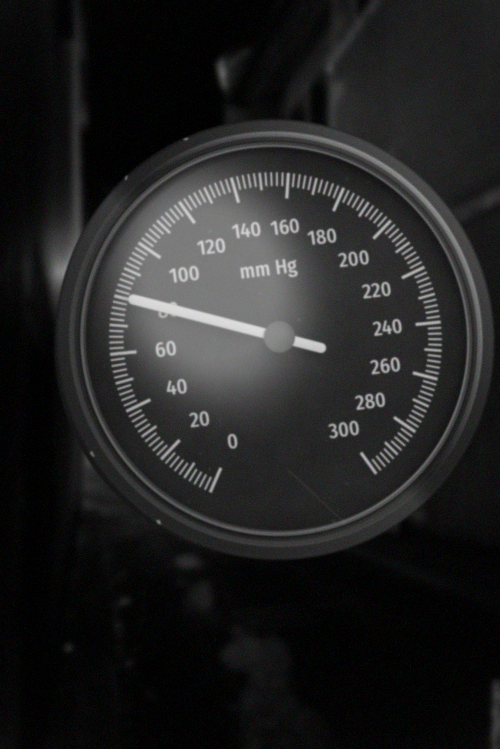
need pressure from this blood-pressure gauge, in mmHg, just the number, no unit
80
